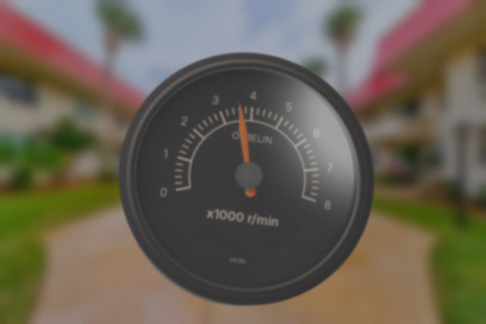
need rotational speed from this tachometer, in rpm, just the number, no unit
3600
